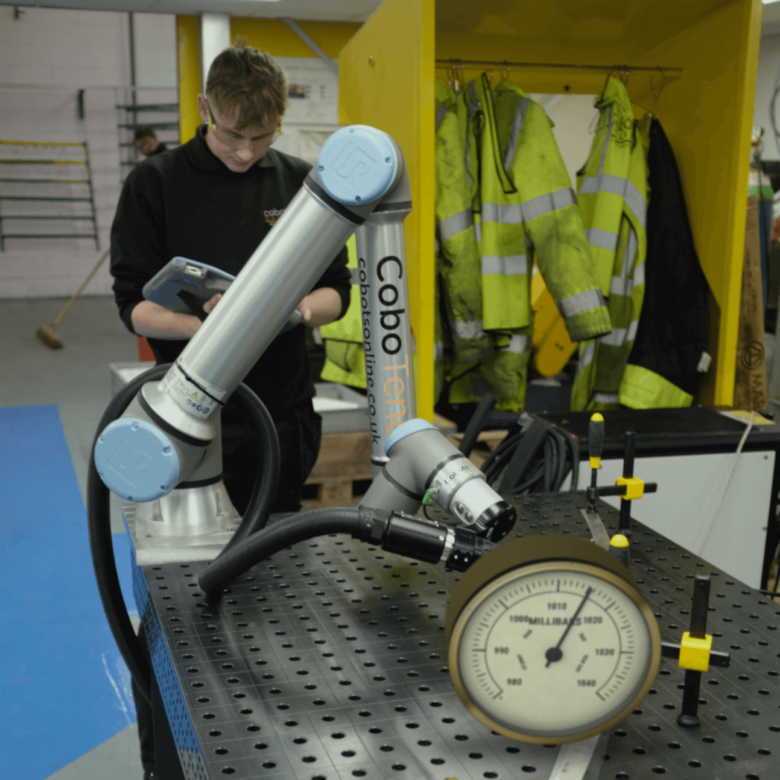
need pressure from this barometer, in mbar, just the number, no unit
1015
